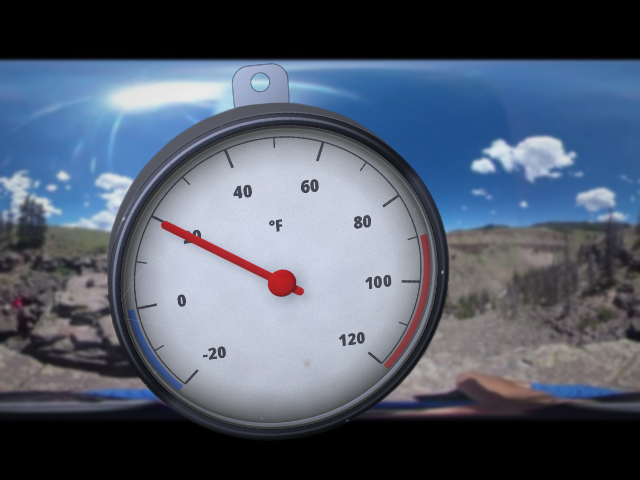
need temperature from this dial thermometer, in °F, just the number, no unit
20
